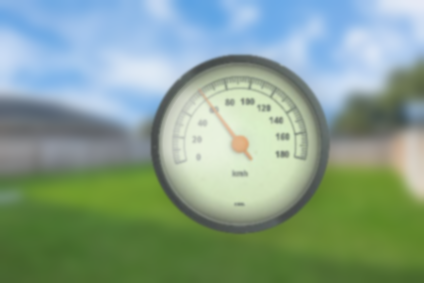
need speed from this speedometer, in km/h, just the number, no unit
60
